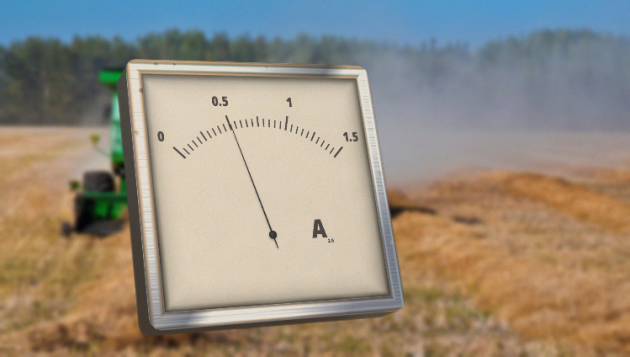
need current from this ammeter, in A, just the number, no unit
0.5
